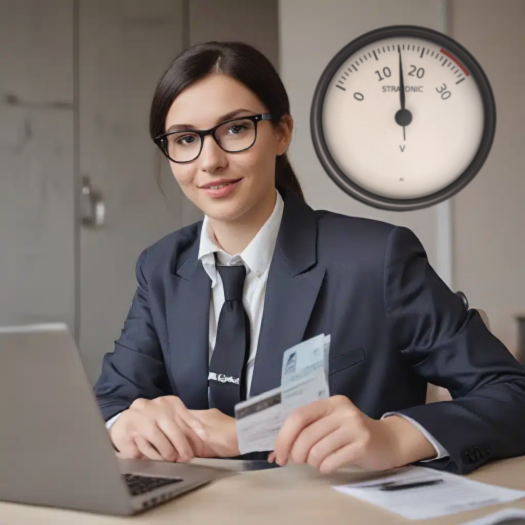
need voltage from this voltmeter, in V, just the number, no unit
15
